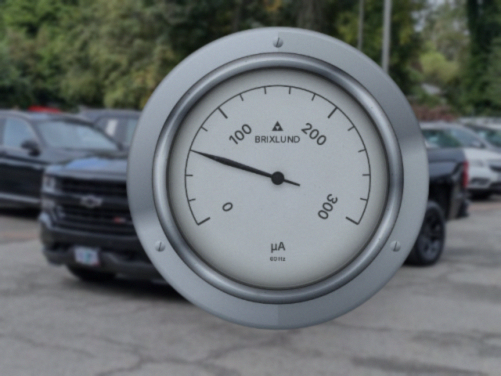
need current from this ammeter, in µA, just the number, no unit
60
